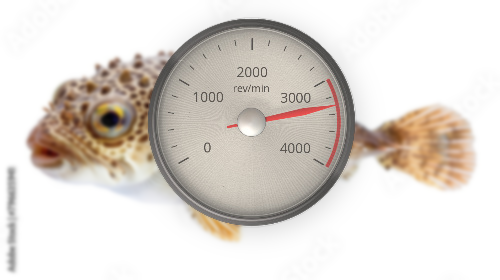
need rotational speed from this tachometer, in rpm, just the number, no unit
3300
